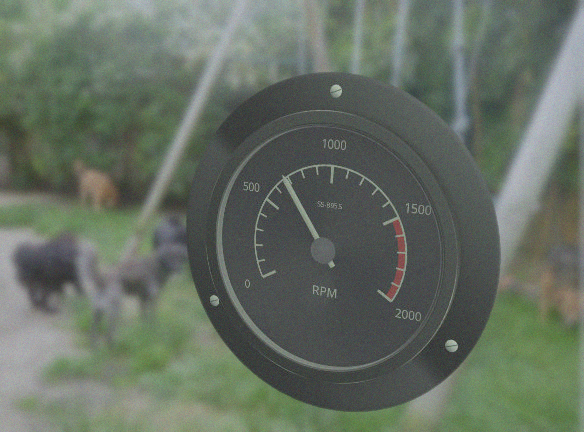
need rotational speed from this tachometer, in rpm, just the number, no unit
700
